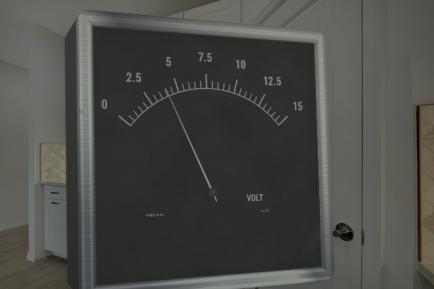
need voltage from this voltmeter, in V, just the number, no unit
4
